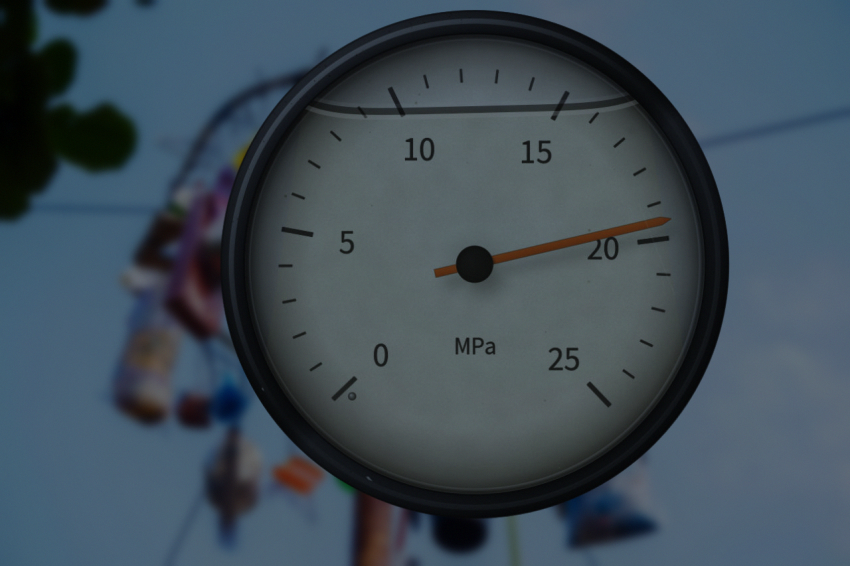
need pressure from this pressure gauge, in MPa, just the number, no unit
19.5
